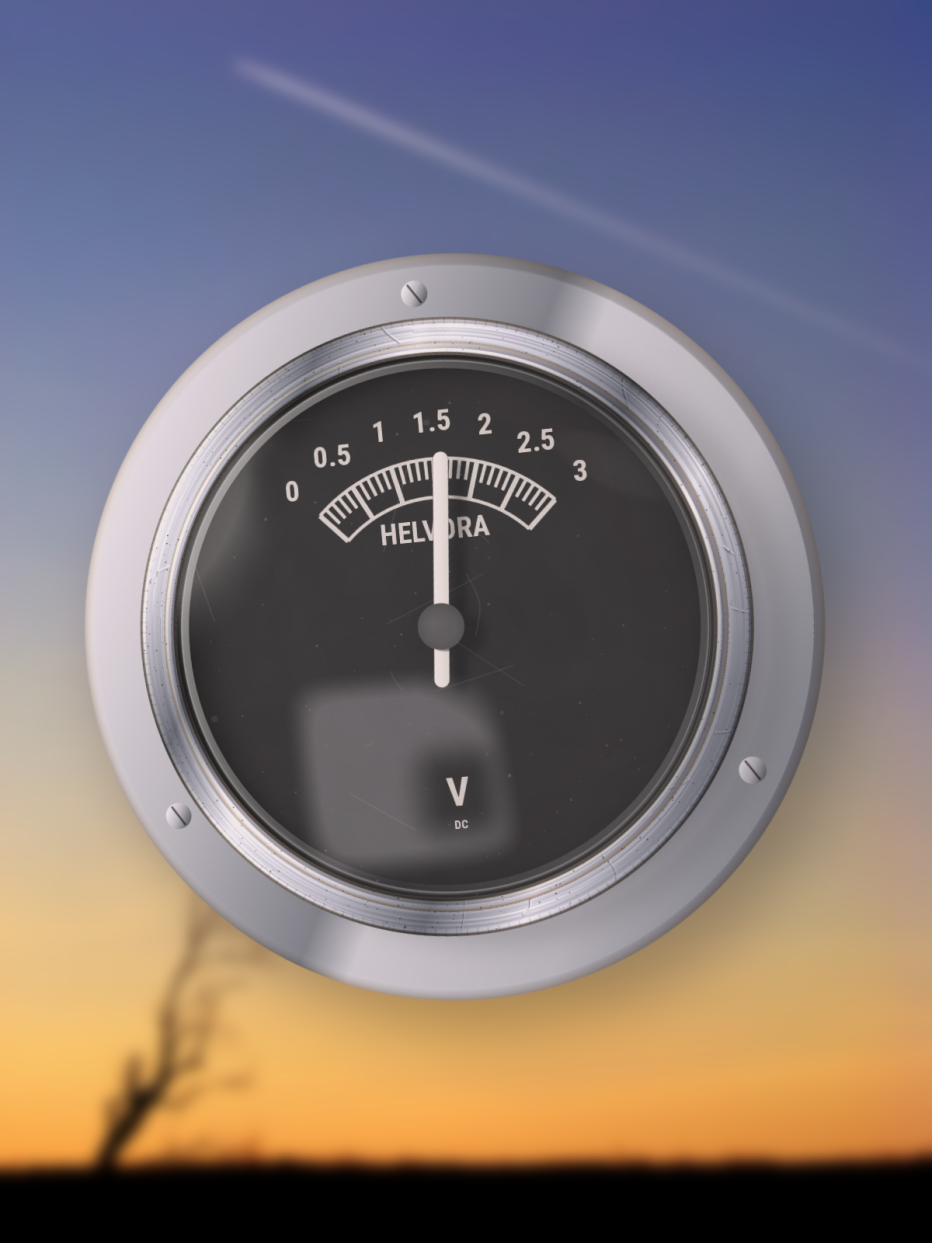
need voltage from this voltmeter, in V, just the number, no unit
1.6
